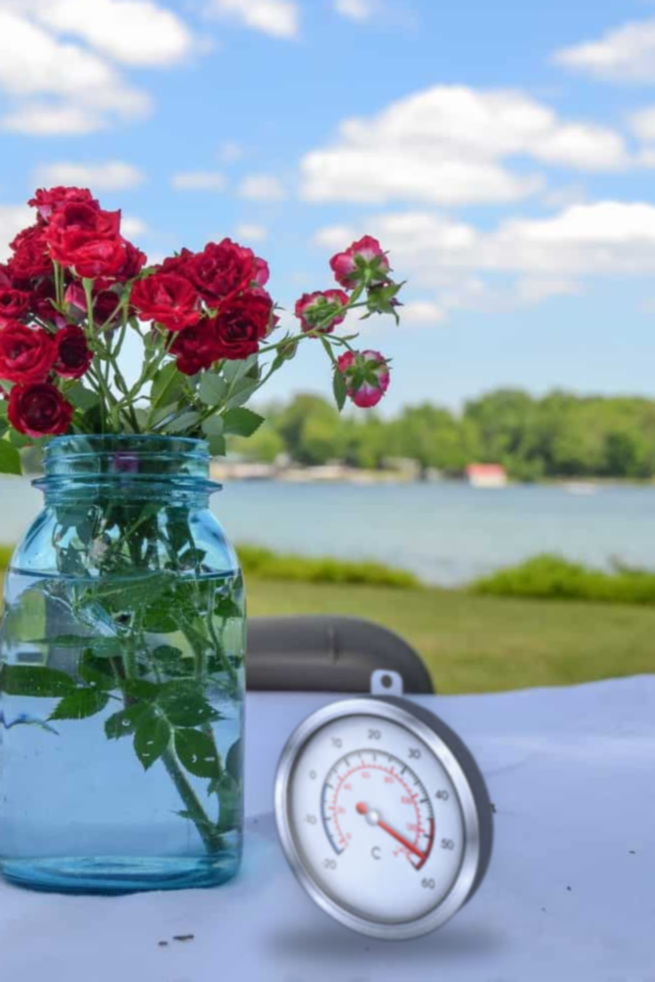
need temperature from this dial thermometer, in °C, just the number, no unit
55
